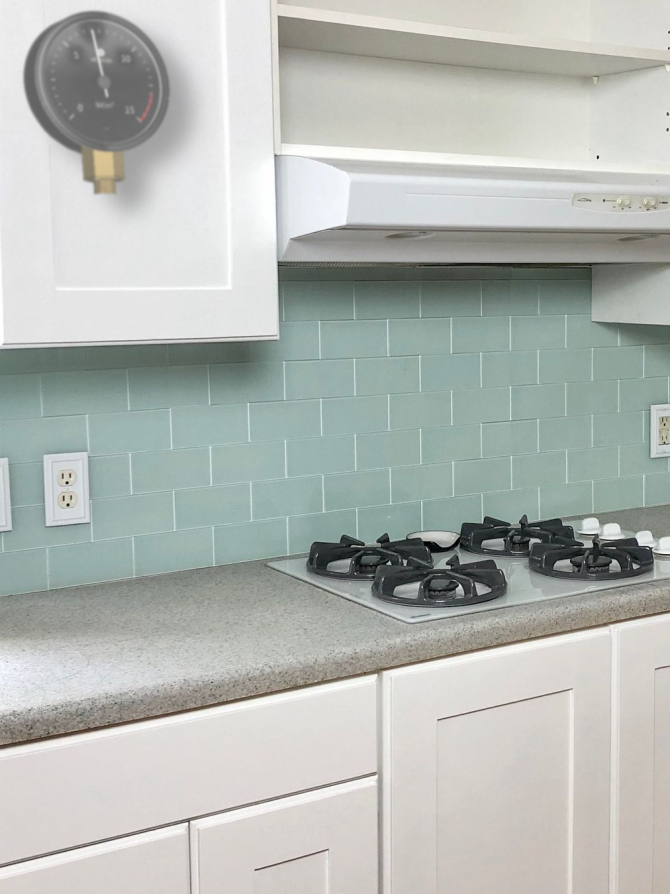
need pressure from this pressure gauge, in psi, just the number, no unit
7
